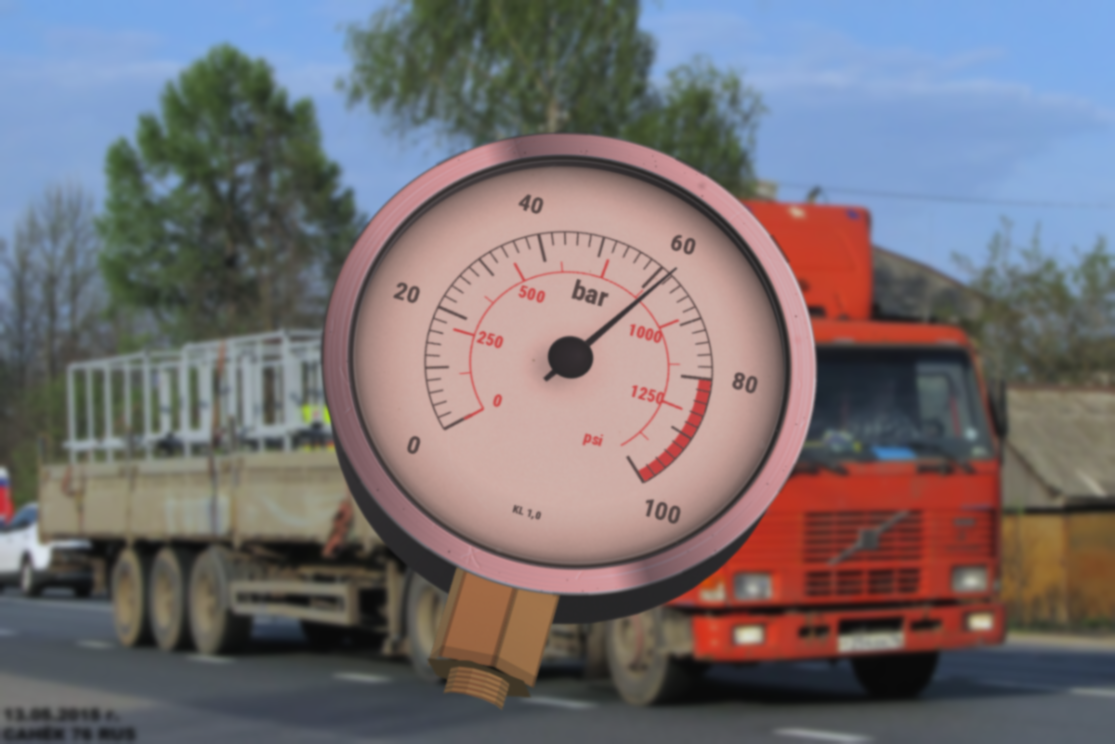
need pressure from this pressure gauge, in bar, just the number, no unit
62
